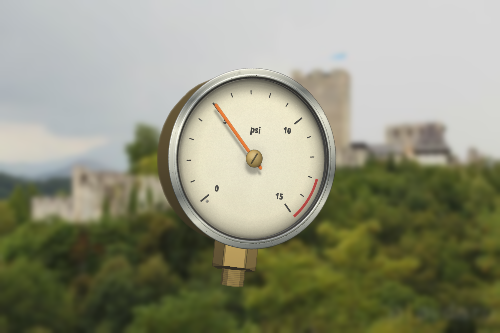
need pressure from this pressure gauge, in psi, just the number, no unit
5
